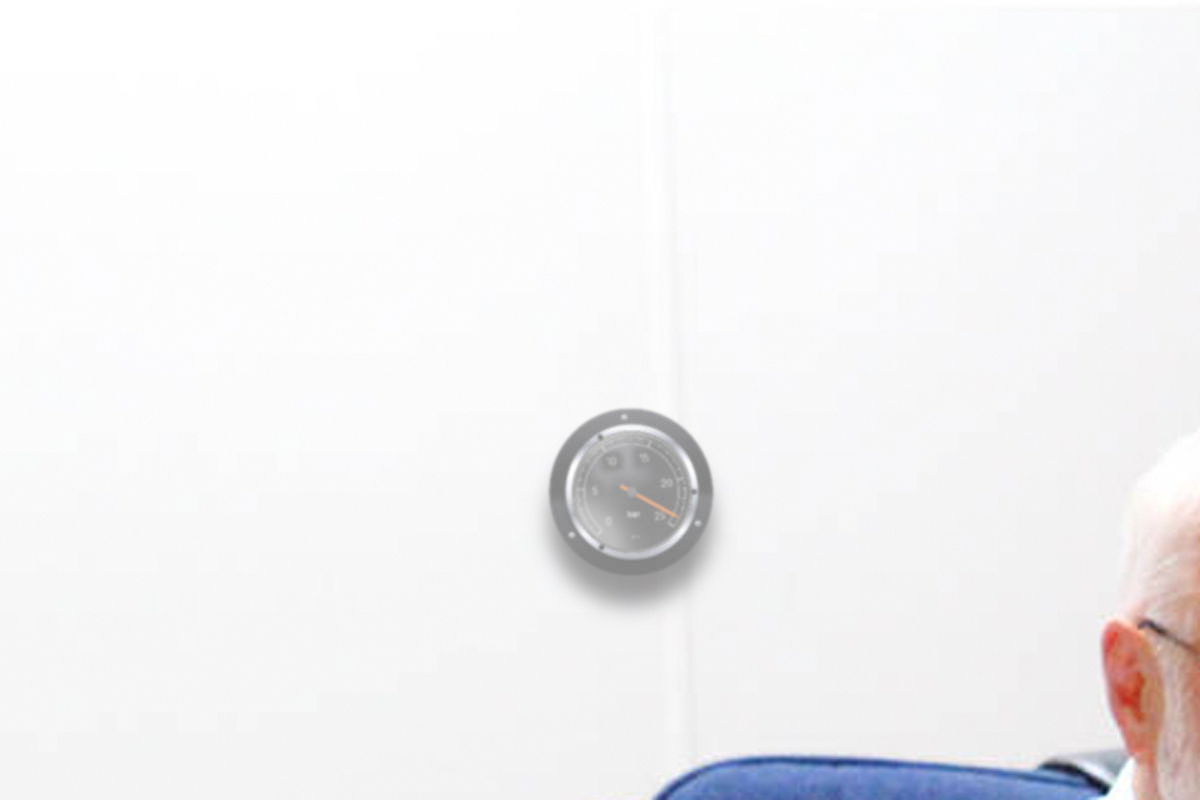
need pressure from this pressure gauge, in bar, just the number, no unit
24
